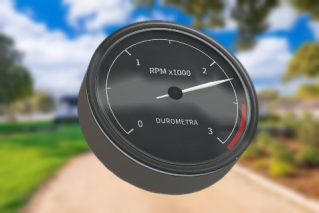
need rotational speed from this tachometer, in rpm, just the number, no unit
2250
